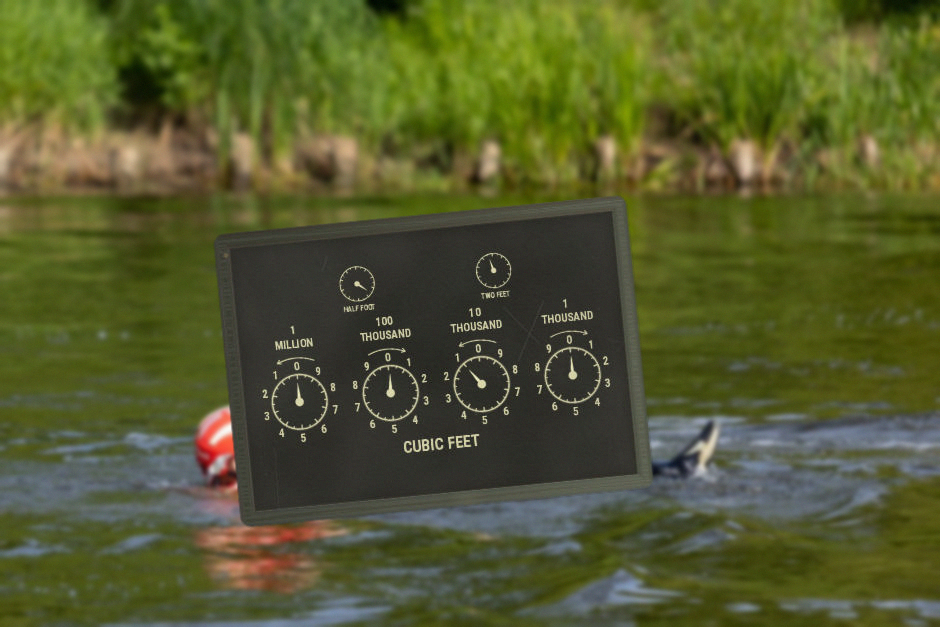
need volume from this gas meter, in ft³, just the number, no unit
1000
